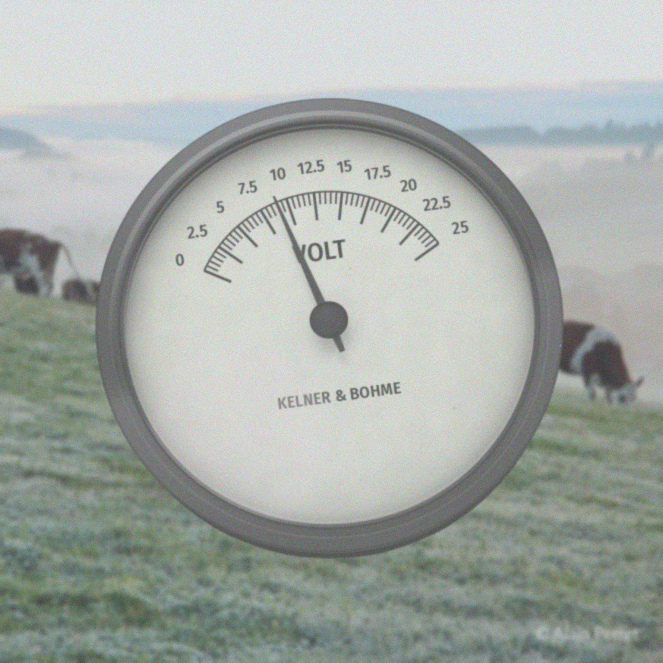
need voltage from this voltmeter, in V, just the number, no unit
9
